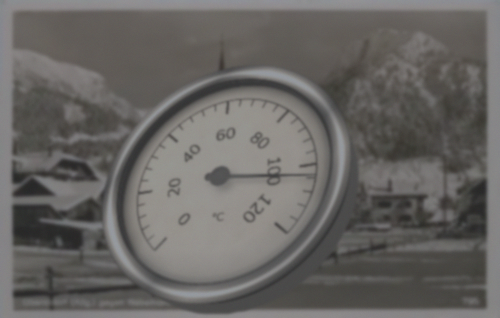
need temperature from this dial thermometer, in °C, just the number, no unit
104
